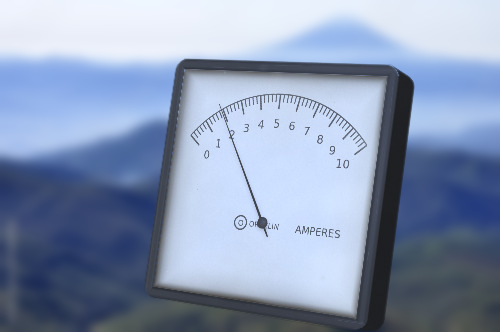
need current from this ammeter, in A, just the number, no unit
2
